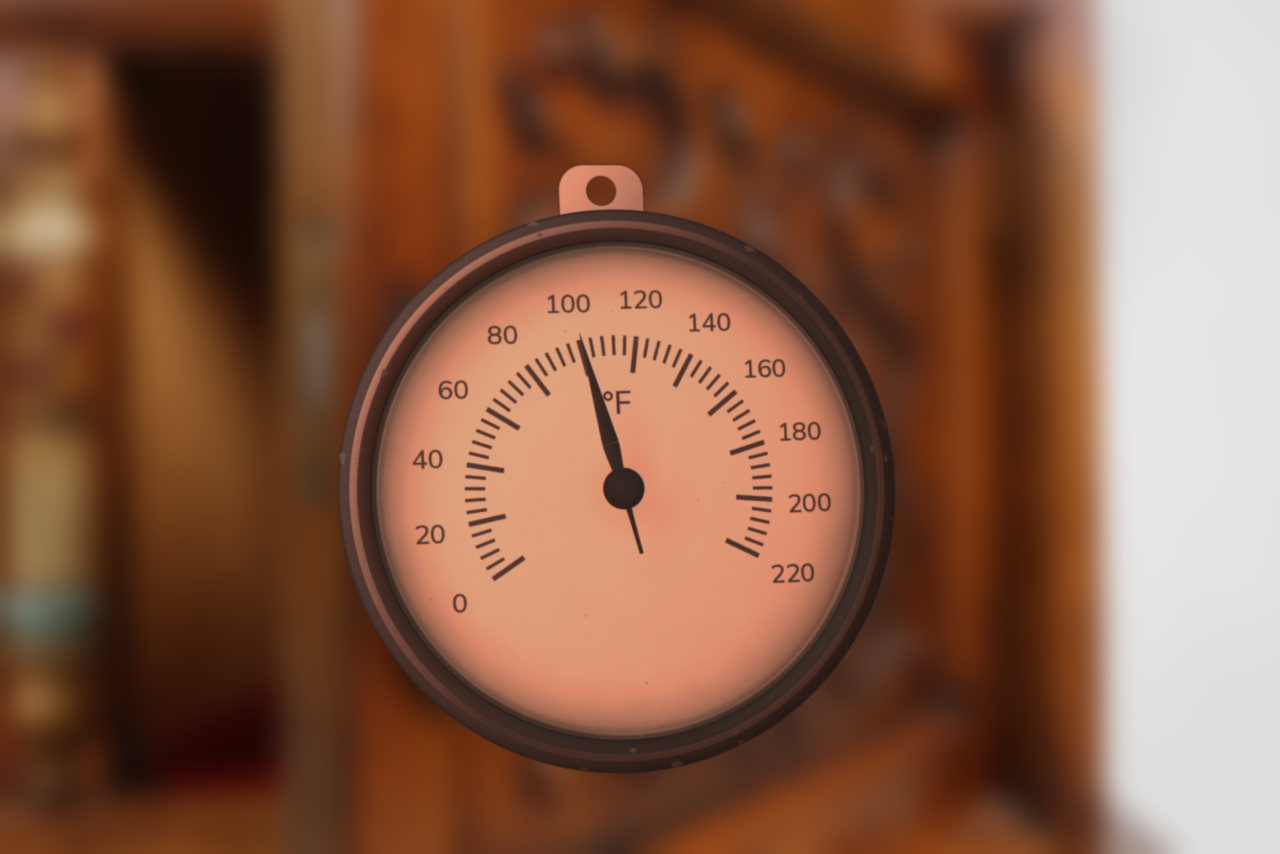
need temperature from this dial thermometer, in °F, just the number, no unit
100
